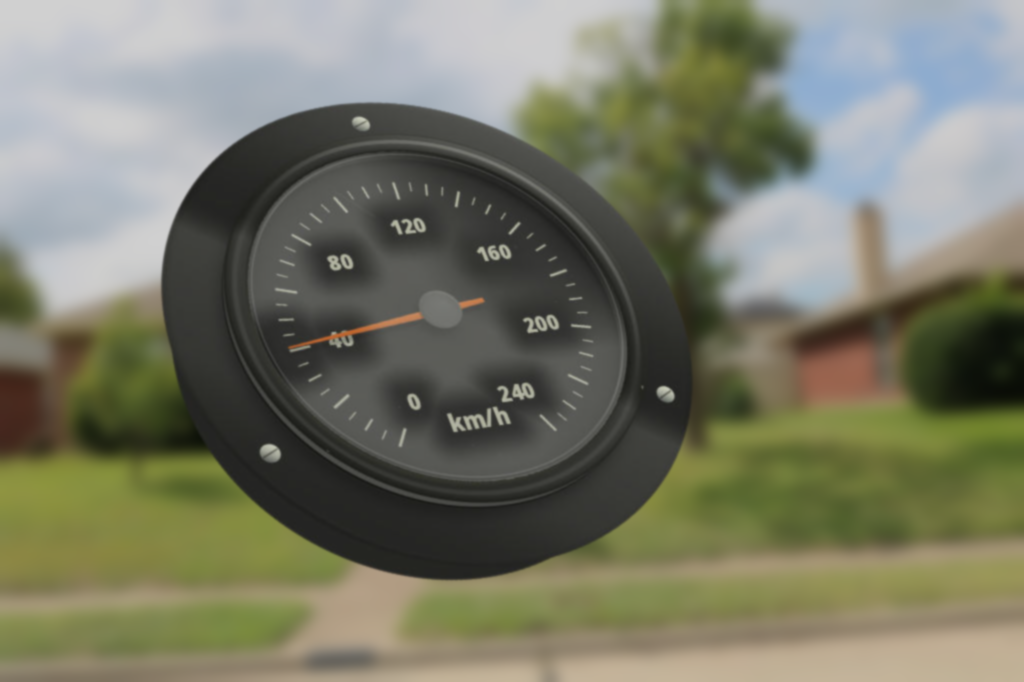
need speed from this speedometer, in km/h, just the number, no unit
40
